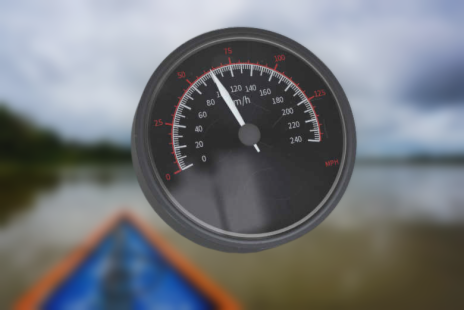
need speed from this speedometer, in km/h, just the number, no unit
100
